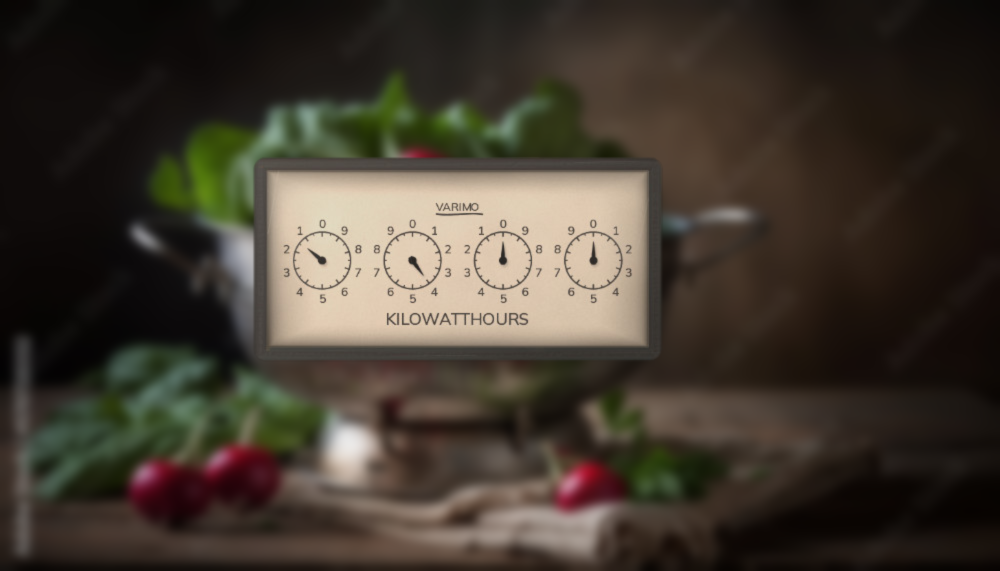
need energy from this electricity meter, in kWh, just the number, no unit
1400
